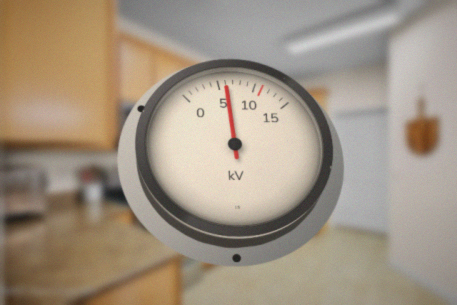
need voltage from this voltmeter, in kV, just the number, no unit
6
